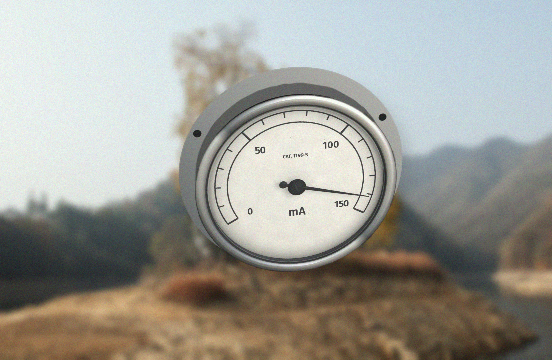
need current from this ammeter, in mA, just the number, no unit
140
